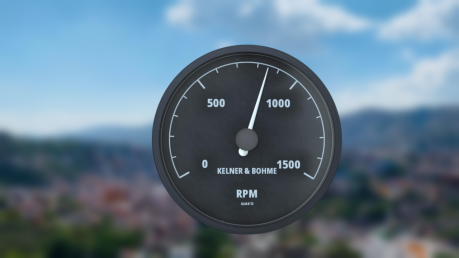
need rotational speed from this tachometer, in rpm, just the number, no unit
850
